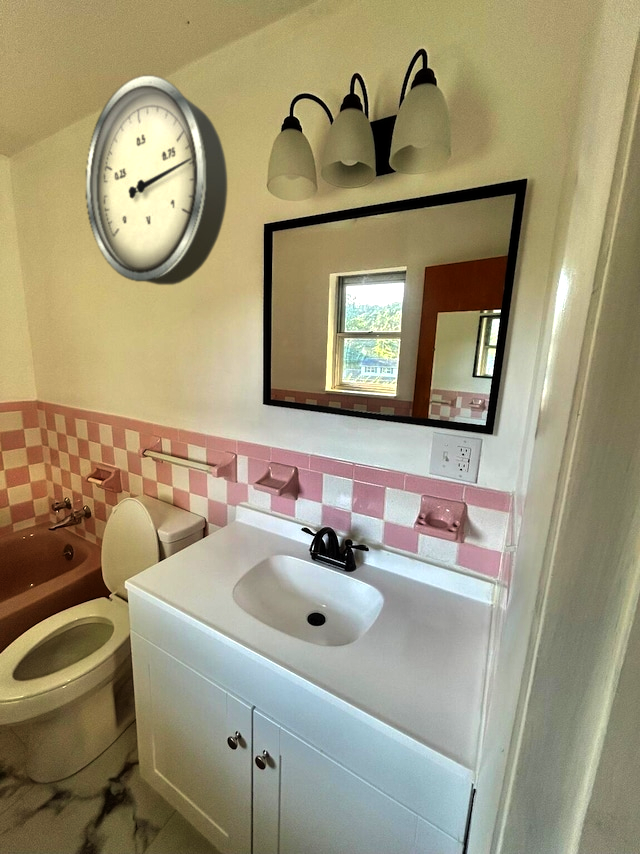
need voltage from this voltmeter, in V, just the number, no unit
0.85
